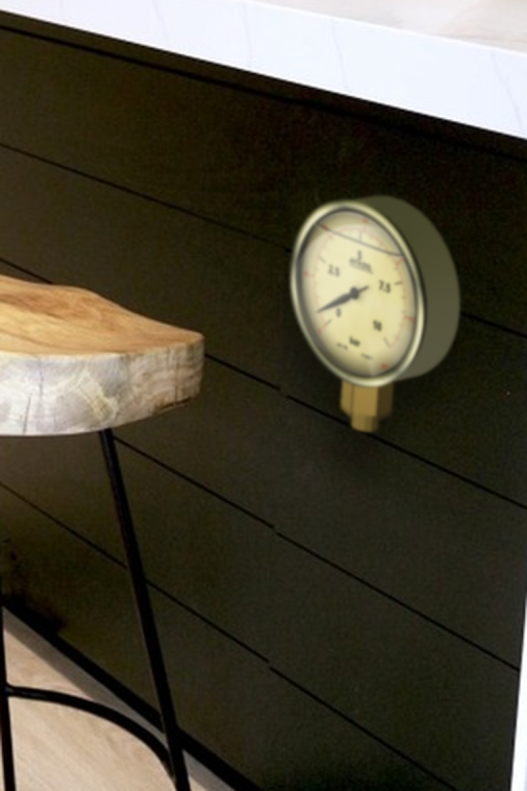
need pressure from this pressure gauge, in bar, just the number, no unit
0.5
